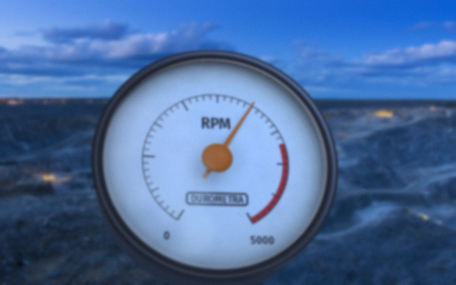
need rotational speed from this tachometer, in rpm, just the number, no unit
3000
